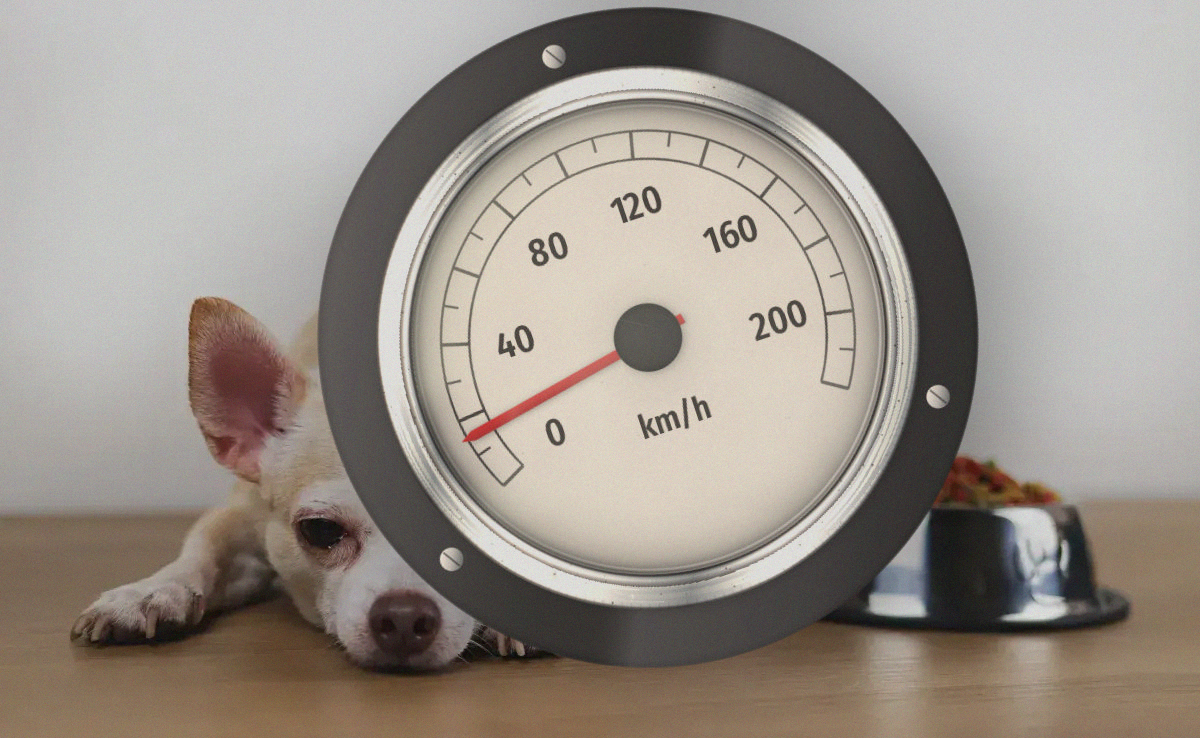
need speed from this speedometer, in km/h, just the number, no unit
15
